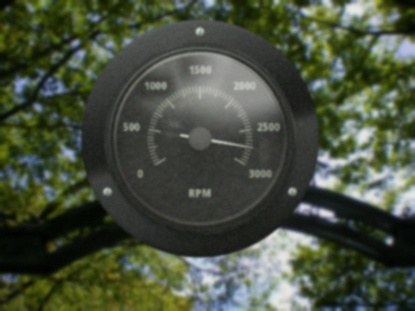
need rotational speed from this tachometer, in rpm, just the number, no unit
2750
